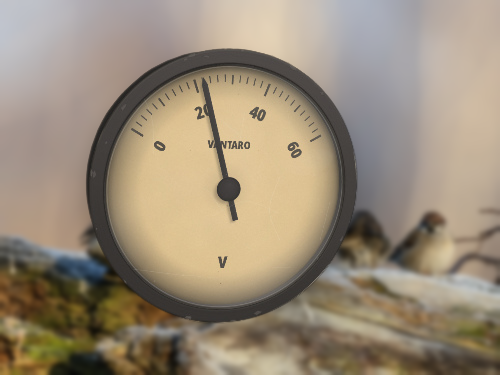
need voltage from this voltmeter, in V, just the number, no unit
22
